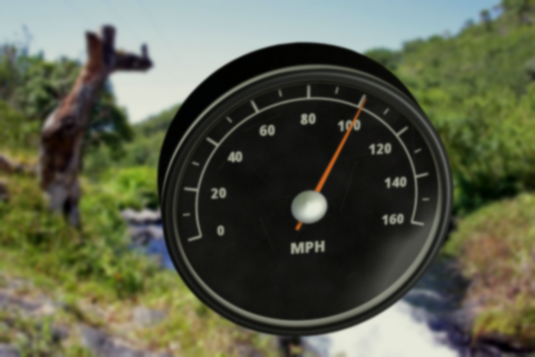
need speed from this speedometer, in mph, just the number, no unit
100
